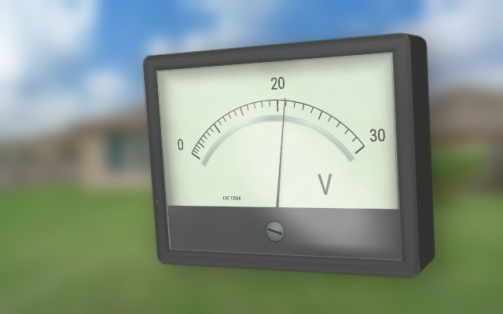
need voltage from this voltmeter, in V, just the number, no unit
21
